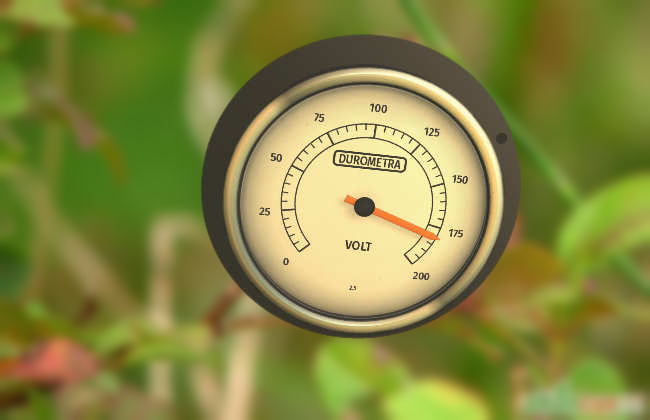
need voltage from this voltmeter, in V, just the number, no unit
180
